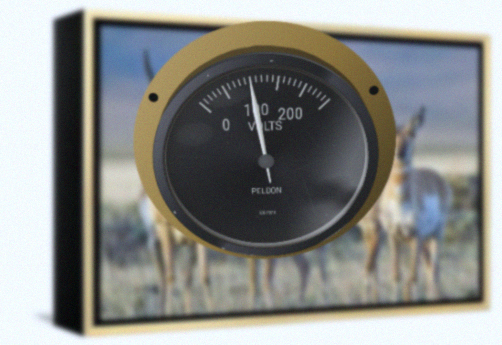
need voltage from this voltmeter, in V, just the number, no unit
100
